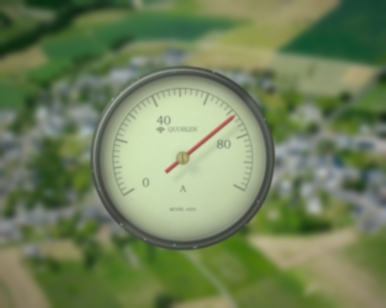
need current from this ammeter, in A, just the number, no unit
72
